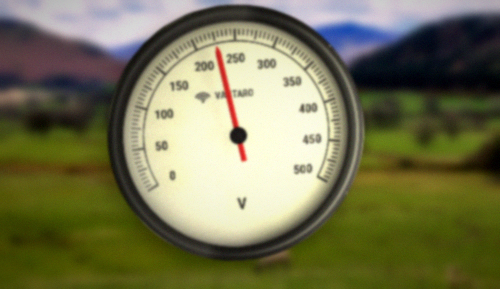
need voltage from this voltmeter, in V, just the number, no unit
225
